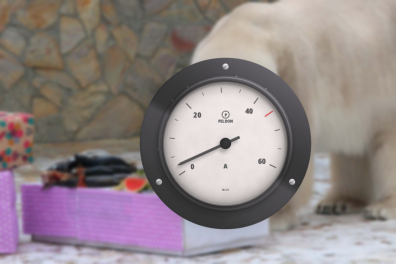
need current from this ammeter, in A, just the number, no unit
2.5
